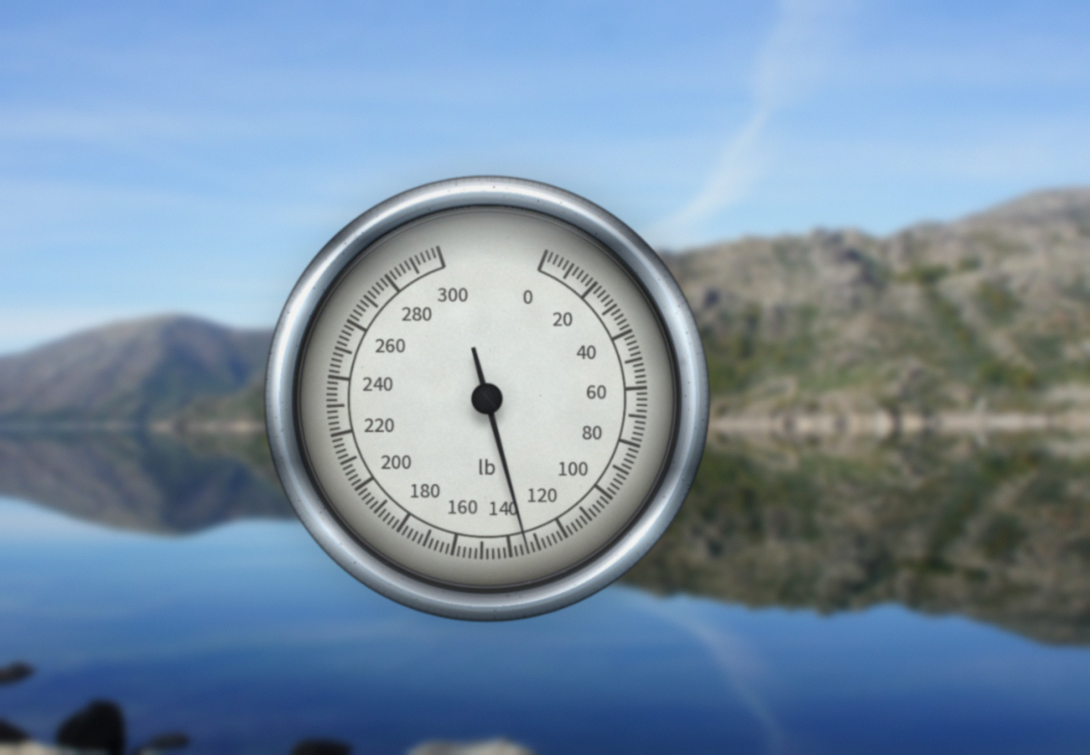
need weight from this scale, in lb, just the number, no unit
134
